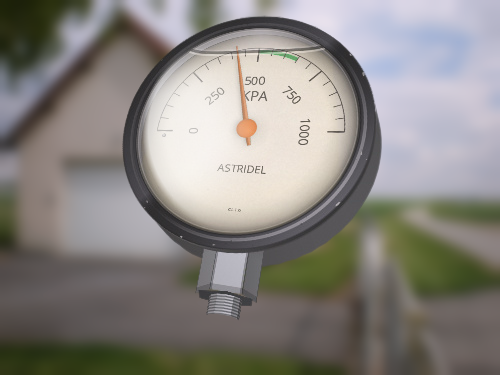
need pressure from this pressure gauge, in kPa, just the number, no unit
425
